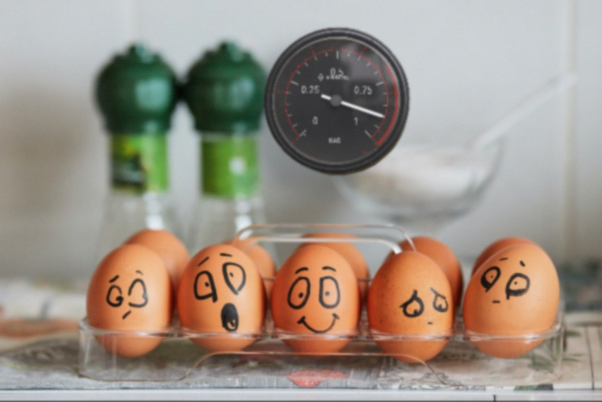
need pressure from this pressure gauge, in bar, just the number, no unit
0.9
